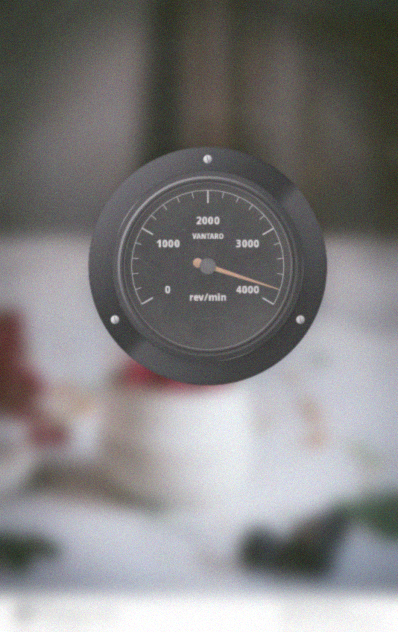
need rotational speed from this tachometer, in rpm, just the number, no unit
3800
